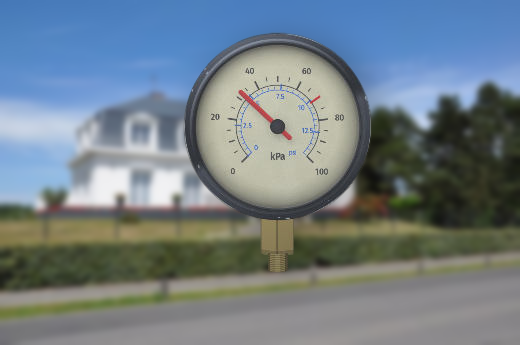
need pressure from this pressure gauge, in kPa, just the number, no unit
32.5
